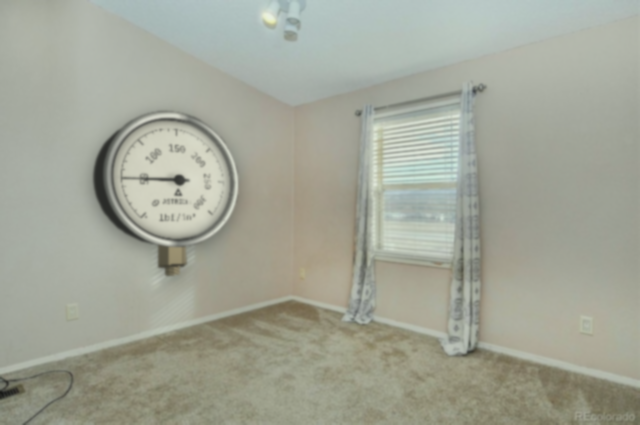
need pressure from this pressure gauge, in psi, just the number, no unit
50
